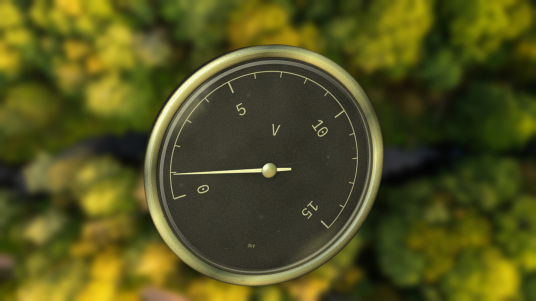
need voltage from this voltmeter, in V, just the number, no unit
1
